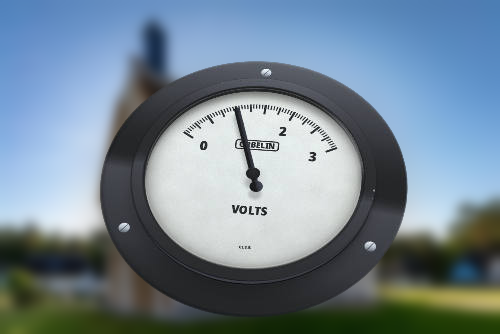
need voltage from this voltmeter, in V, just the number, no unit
1
